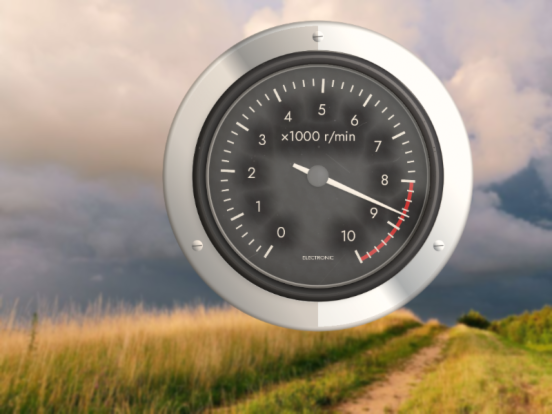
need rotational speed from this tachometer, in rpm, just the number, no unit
8700
